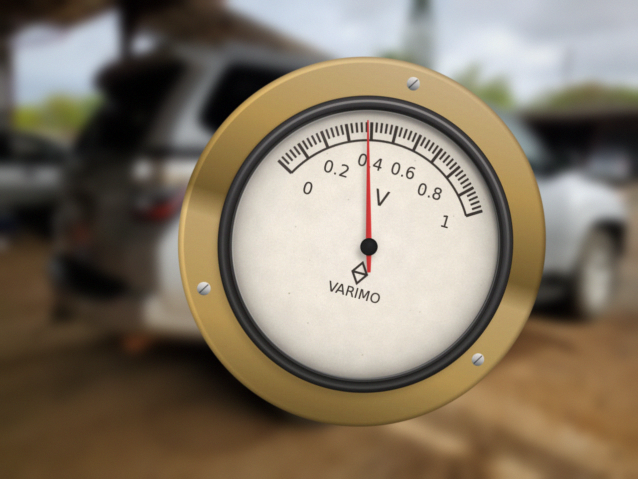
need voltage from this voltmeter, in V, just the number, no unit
0.38
